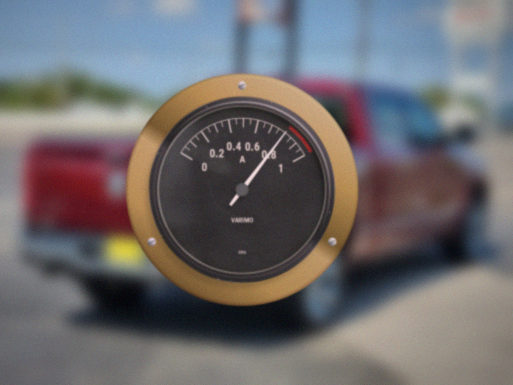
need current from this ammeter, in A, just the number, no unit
0.8
